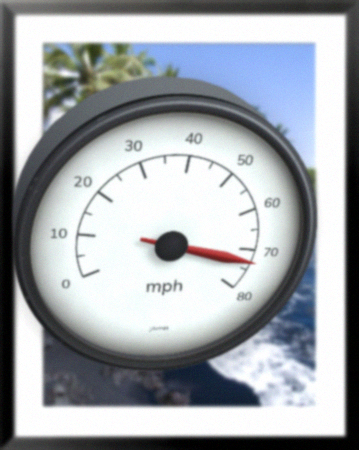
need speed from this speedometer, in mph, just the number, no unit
72.5
